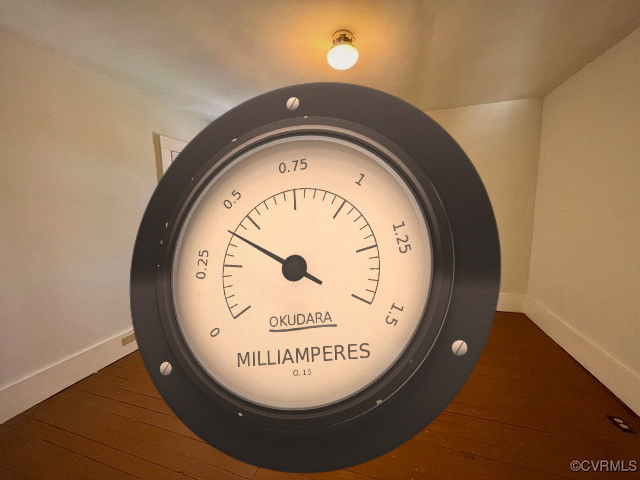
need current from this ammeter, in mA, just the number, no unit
0.4
